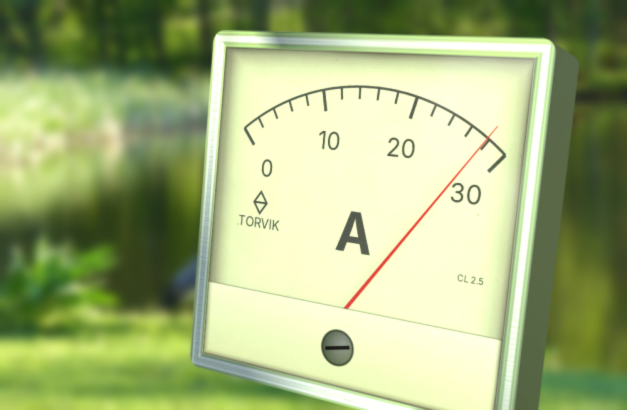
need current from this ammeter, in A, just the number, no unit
28
